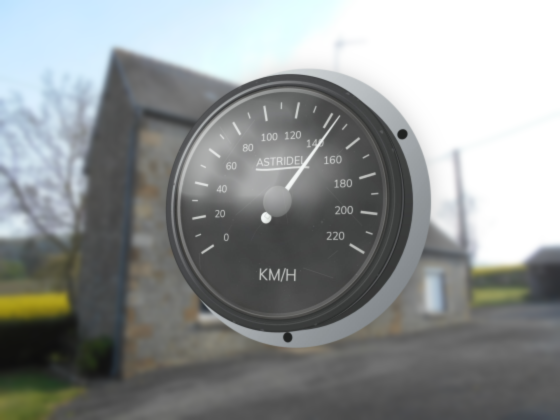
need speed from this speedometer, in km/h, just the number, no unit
145
